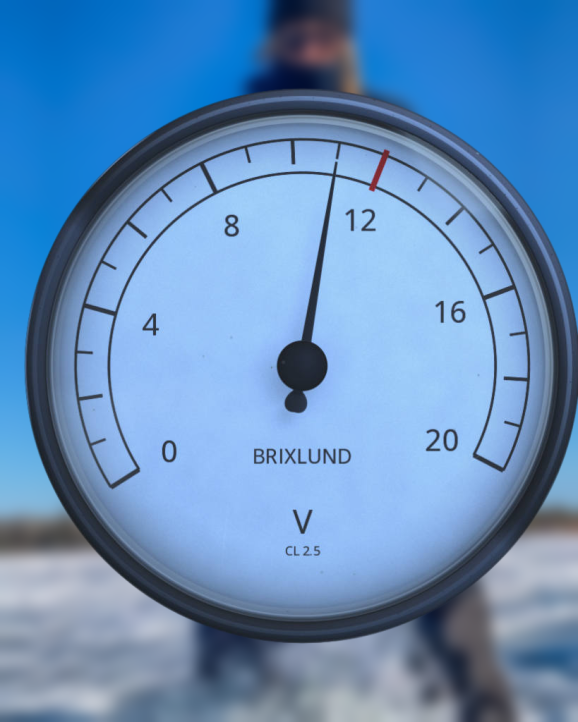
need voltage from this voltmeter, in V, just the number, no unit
11
